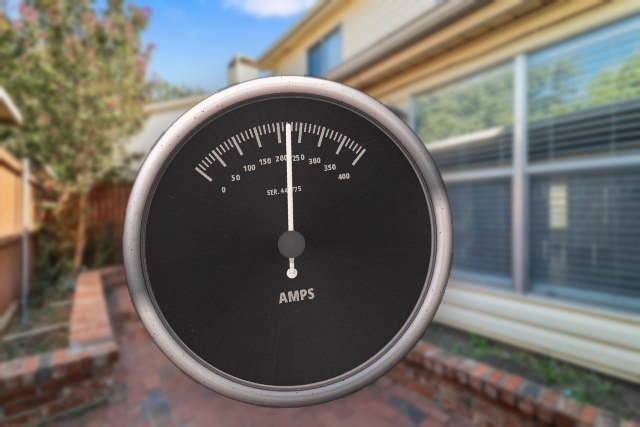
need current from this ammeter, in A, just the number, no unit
220
